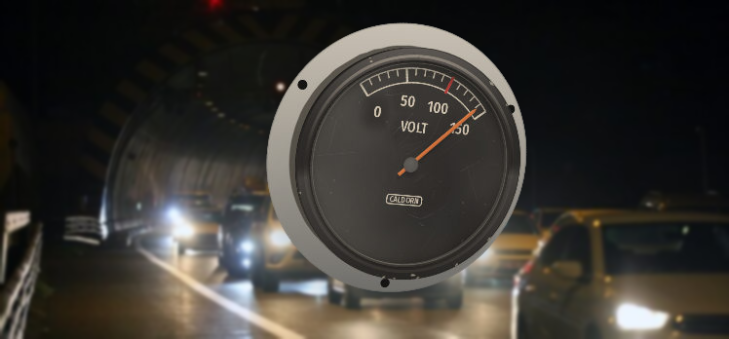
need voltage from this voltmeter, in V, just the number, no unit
140
